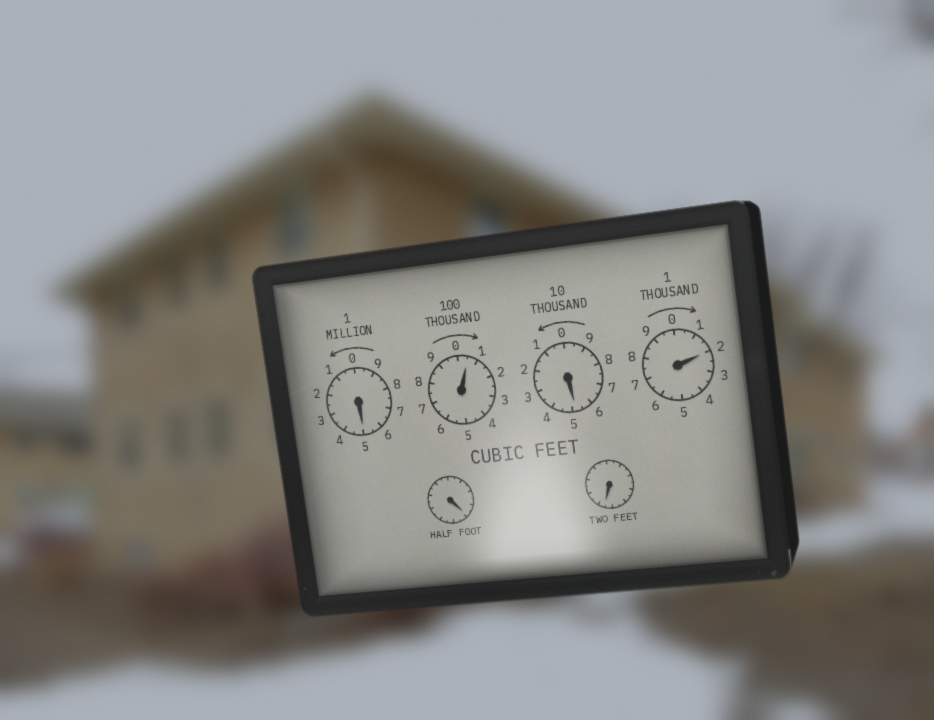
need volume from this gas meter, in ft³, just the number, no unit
505200
